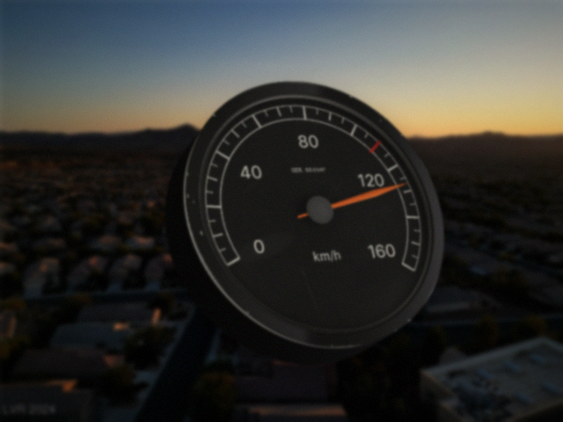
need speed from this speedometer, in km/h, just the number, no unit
127.5
